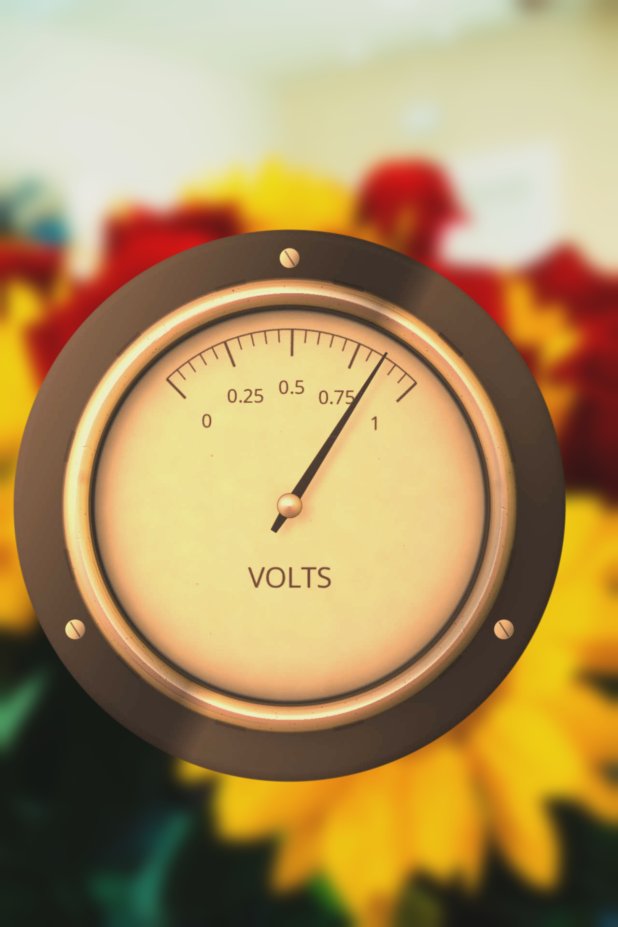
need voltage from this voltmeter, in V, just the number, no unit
0.85
